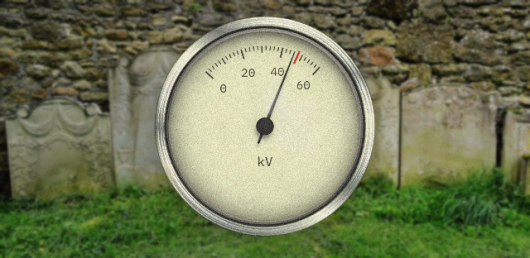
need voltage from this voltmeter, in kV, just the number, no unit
46
